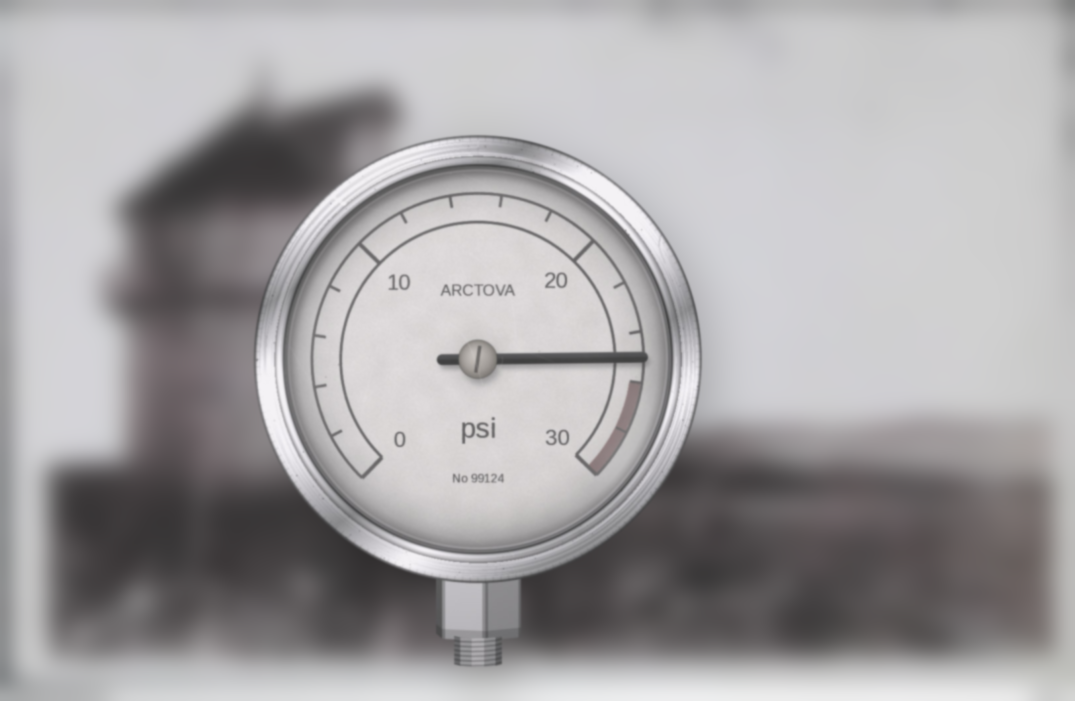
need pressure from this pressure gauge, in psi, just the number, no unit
25
